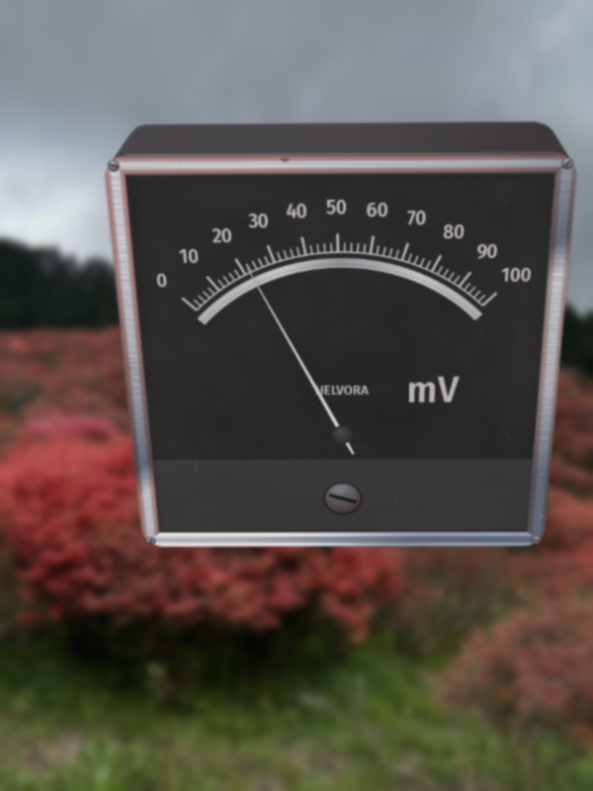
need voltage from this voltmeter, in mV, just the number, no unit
22
